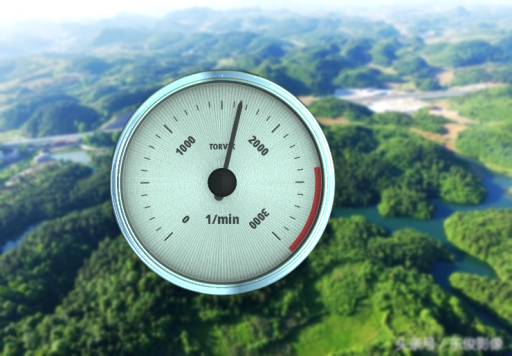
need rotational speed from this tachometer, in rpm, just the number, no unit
1650
